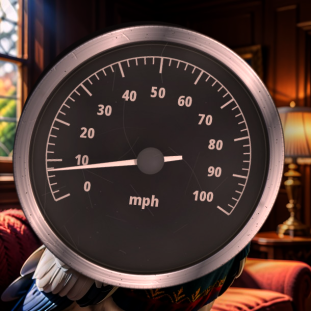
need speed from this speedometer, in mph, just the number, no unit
8
